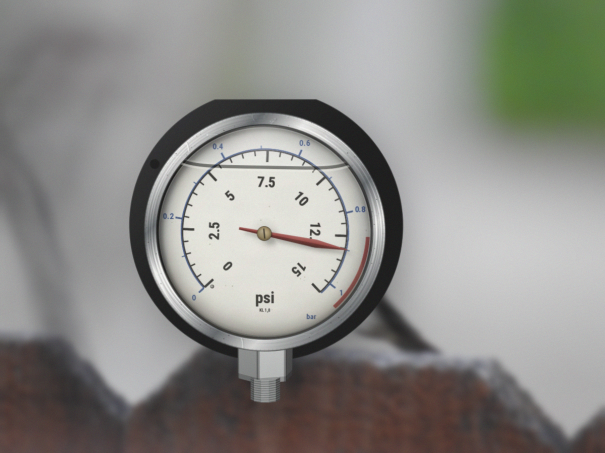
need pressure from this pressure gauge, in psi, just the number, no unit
13
